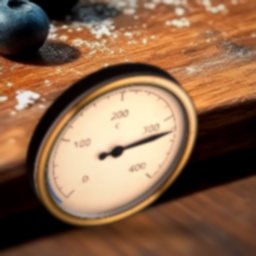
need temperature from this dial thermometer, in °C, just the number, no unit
320
